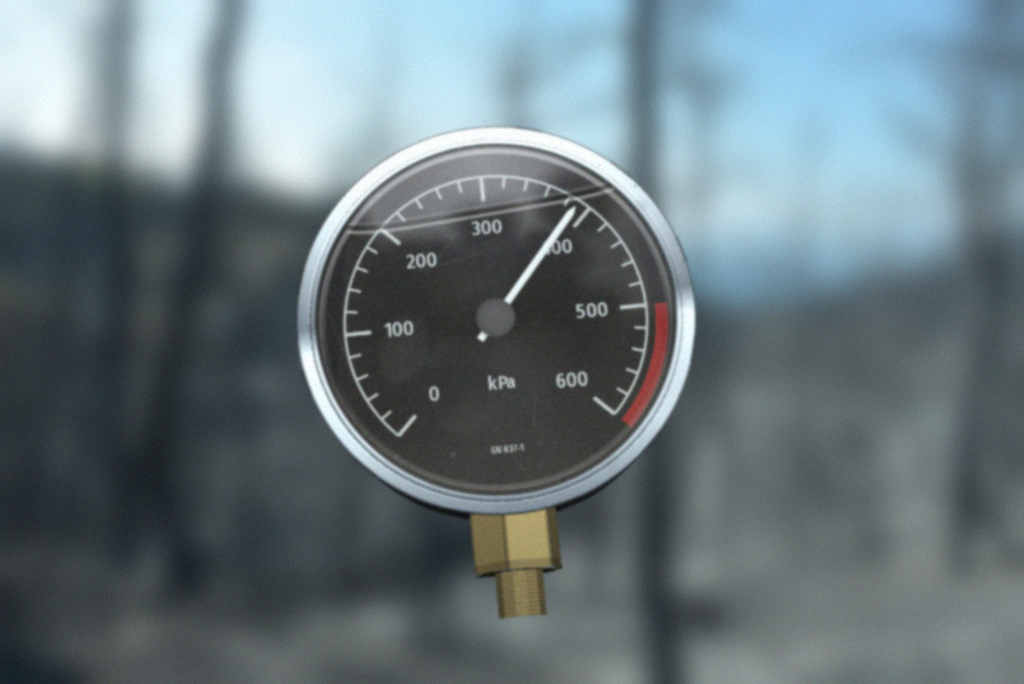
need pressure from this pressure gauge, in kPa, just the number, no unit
390
